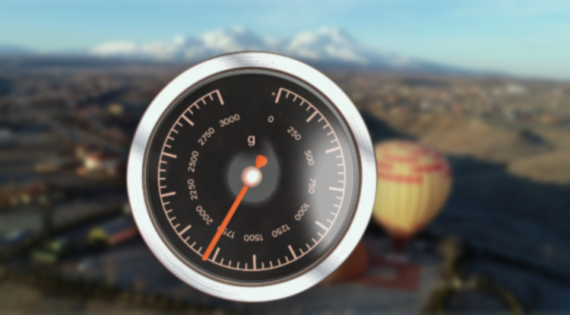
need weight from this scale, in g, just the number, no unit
1800
